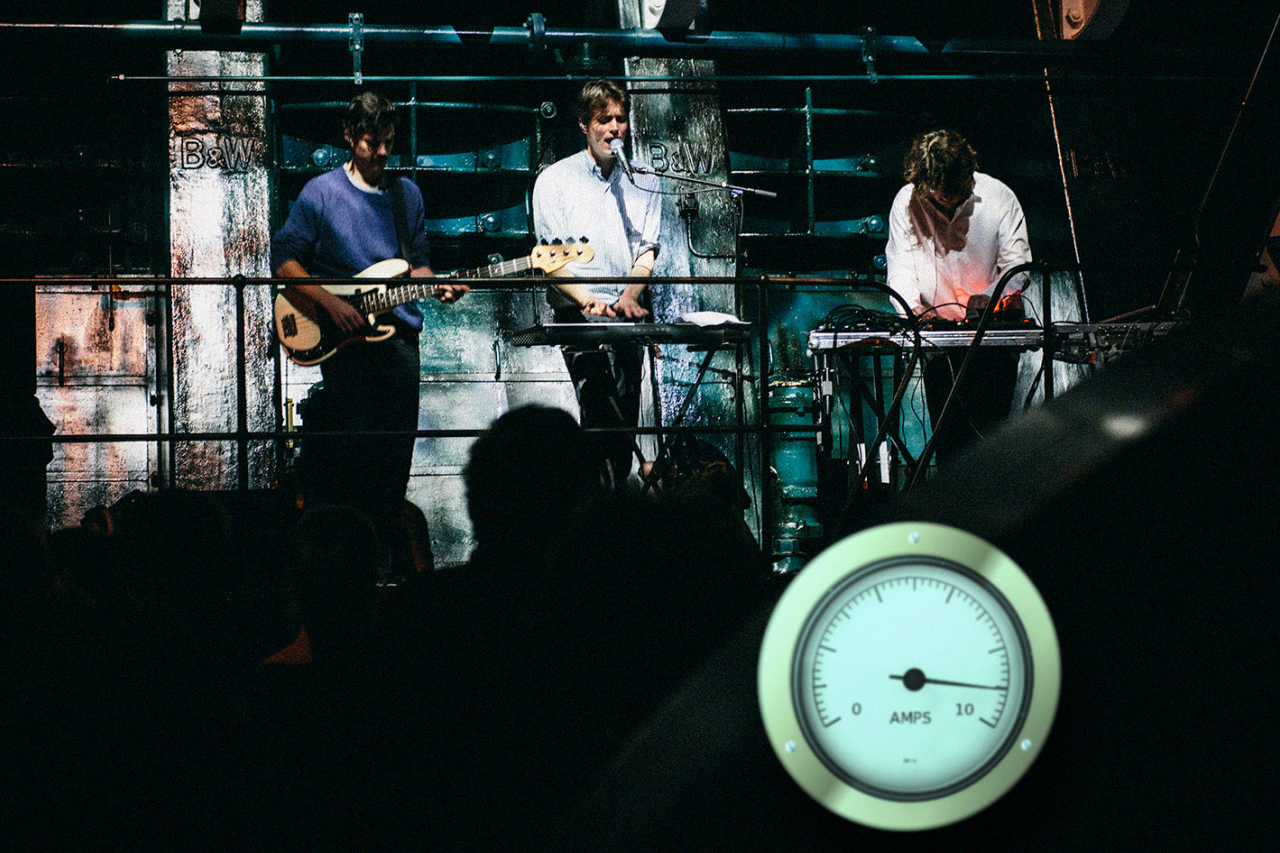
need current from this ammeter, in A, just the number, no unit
9
